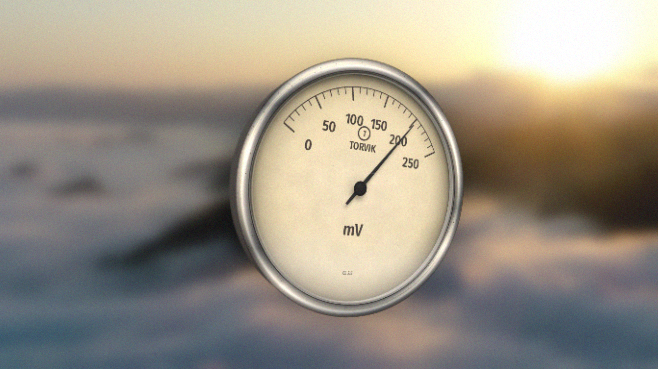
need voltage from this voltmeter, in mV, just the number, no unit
200
